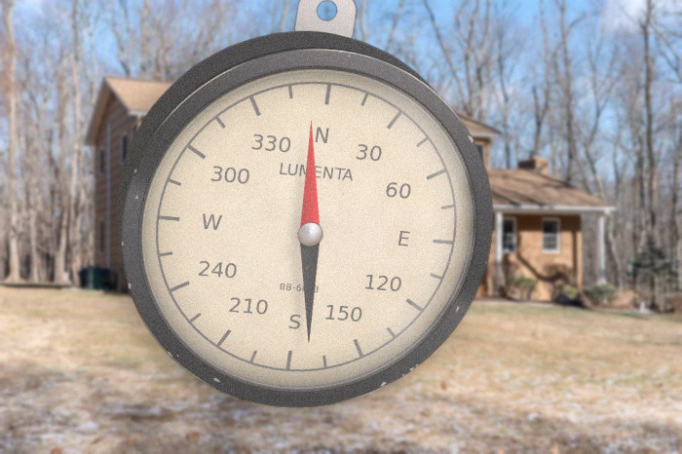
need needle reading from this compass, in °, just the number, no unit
352.5
